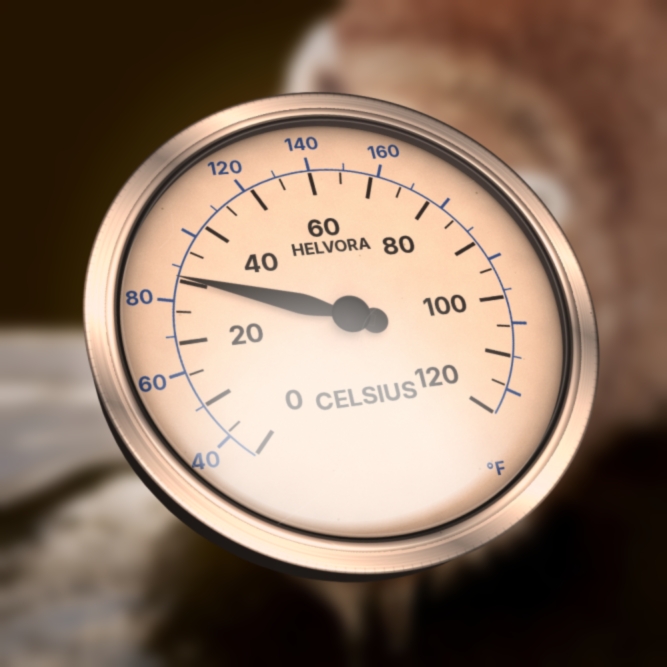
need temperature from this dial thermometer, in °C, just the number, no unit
30
